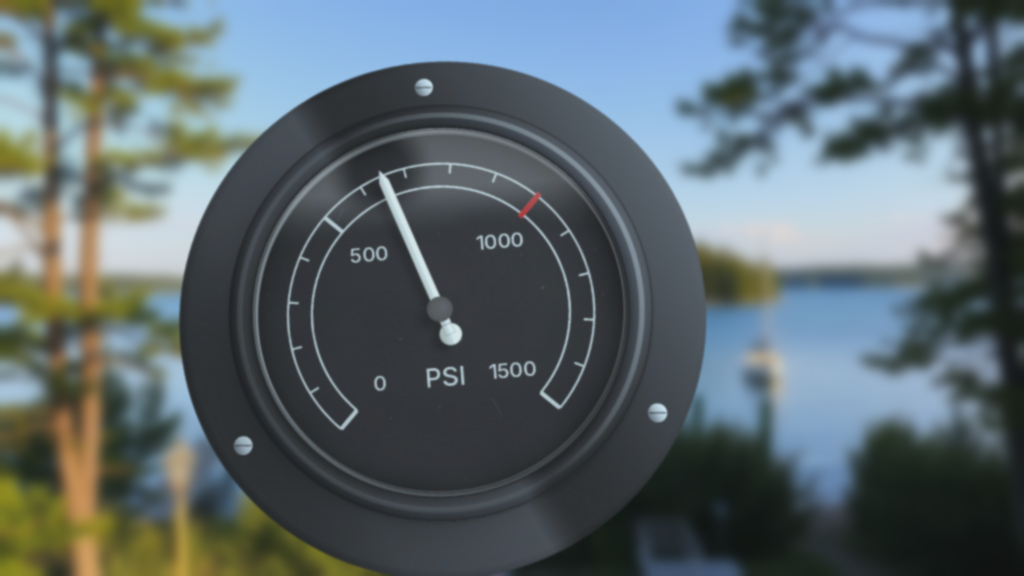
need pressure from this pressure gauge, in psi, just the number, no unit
650
